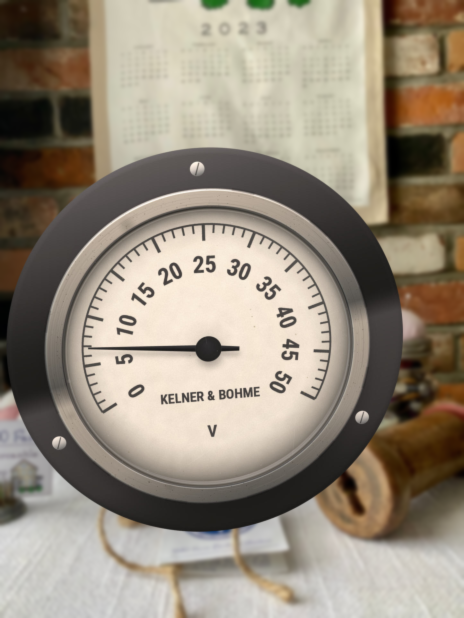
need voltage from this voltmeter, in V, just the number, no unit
7
